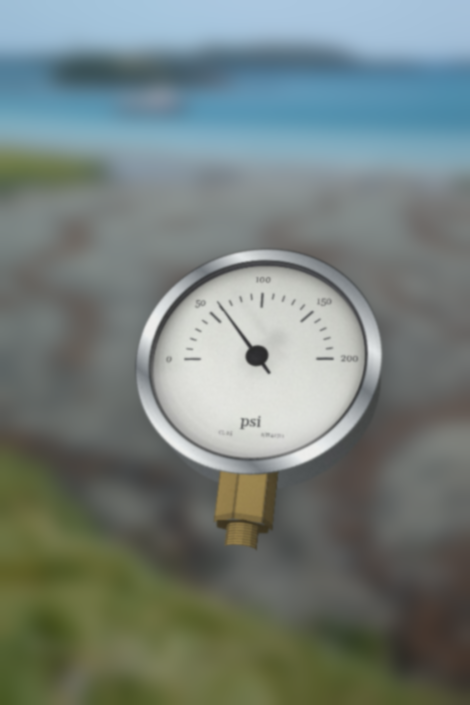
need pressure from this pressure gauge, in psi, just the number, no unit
60
